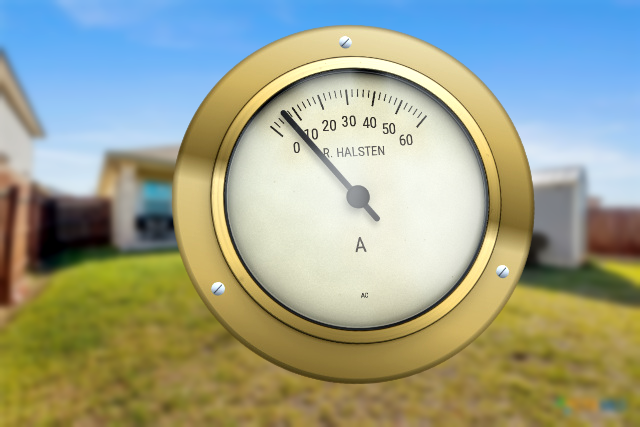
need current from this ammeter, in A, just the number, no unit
6
